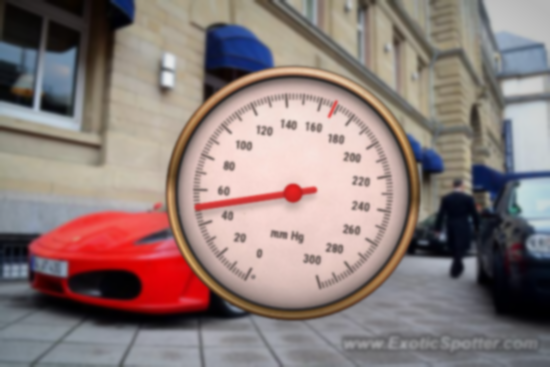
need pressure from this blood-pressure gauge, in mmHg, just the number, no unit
50
